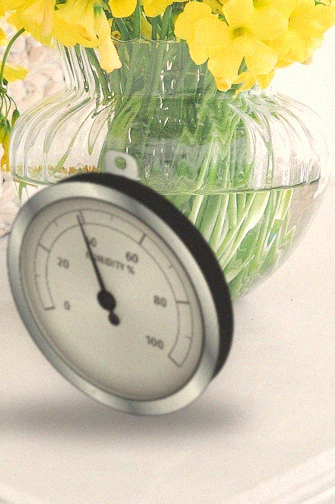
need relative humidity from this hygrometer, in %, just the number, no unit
40
